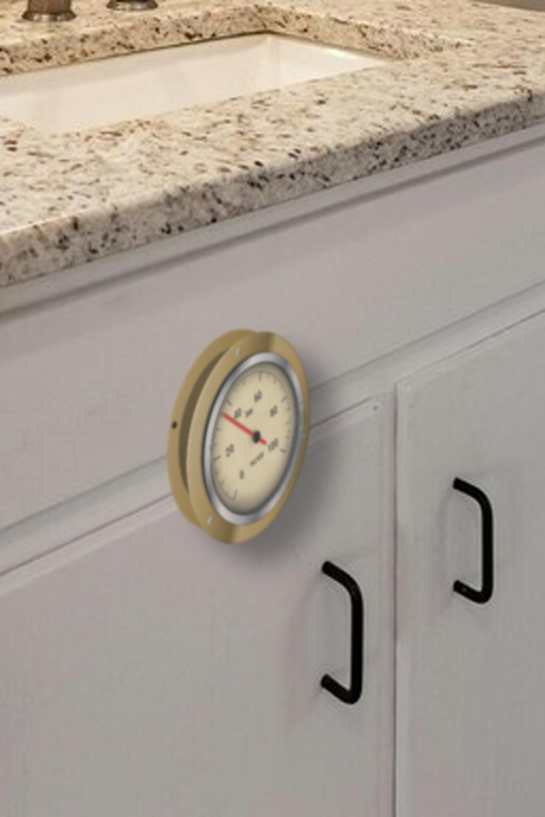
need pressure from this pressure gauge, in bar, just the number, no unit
35
